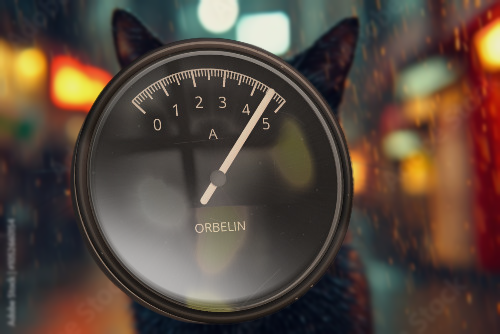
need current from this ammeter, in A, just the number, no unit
4.5
